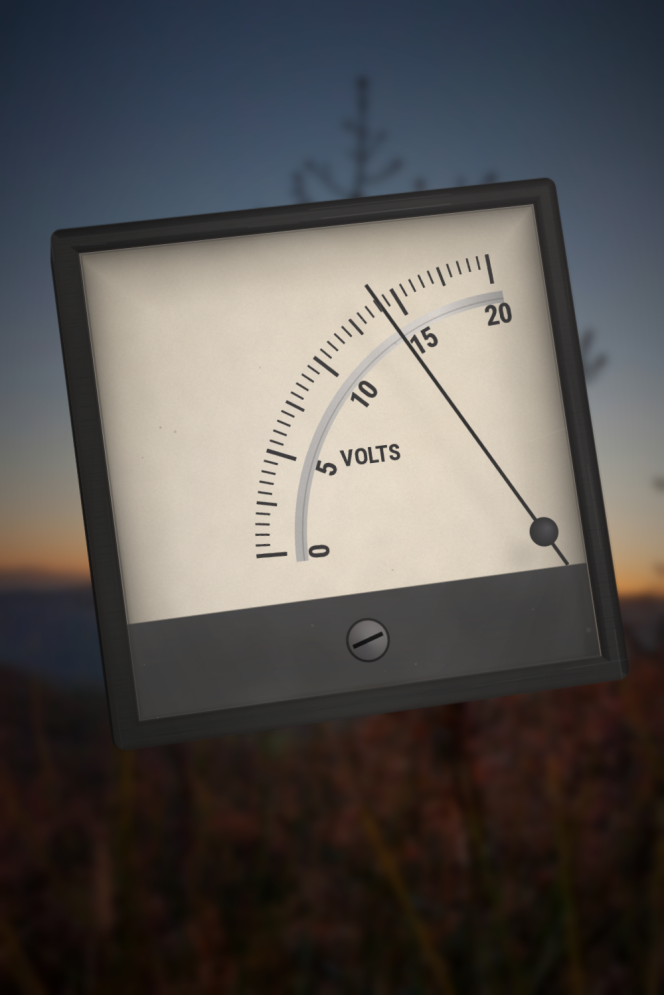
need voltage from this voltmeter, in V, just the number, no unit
14
